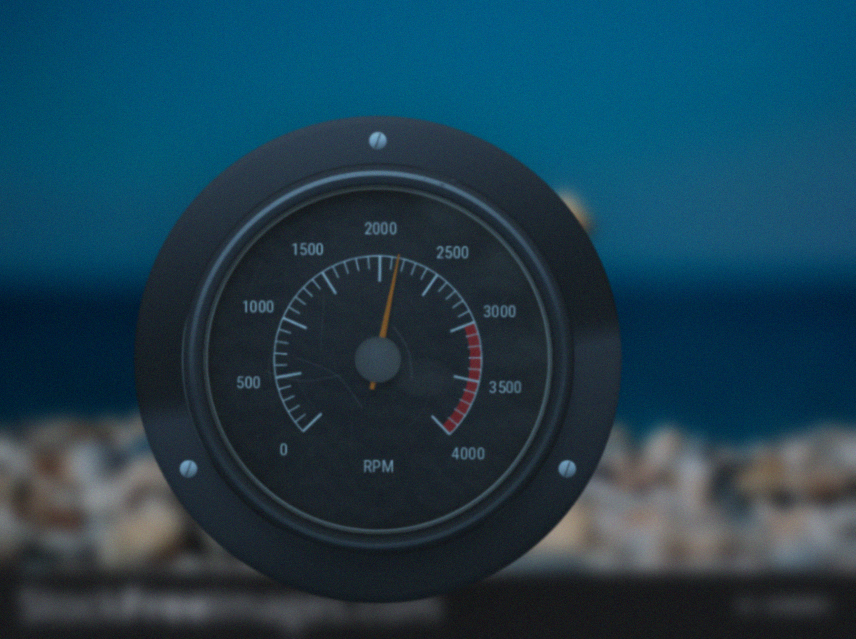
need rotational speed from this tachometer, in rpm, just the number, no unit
2150
